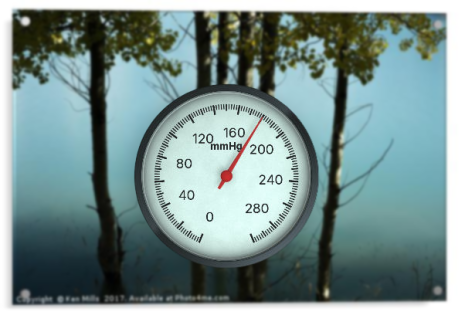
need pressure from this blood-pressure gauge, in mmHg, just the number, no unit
180
